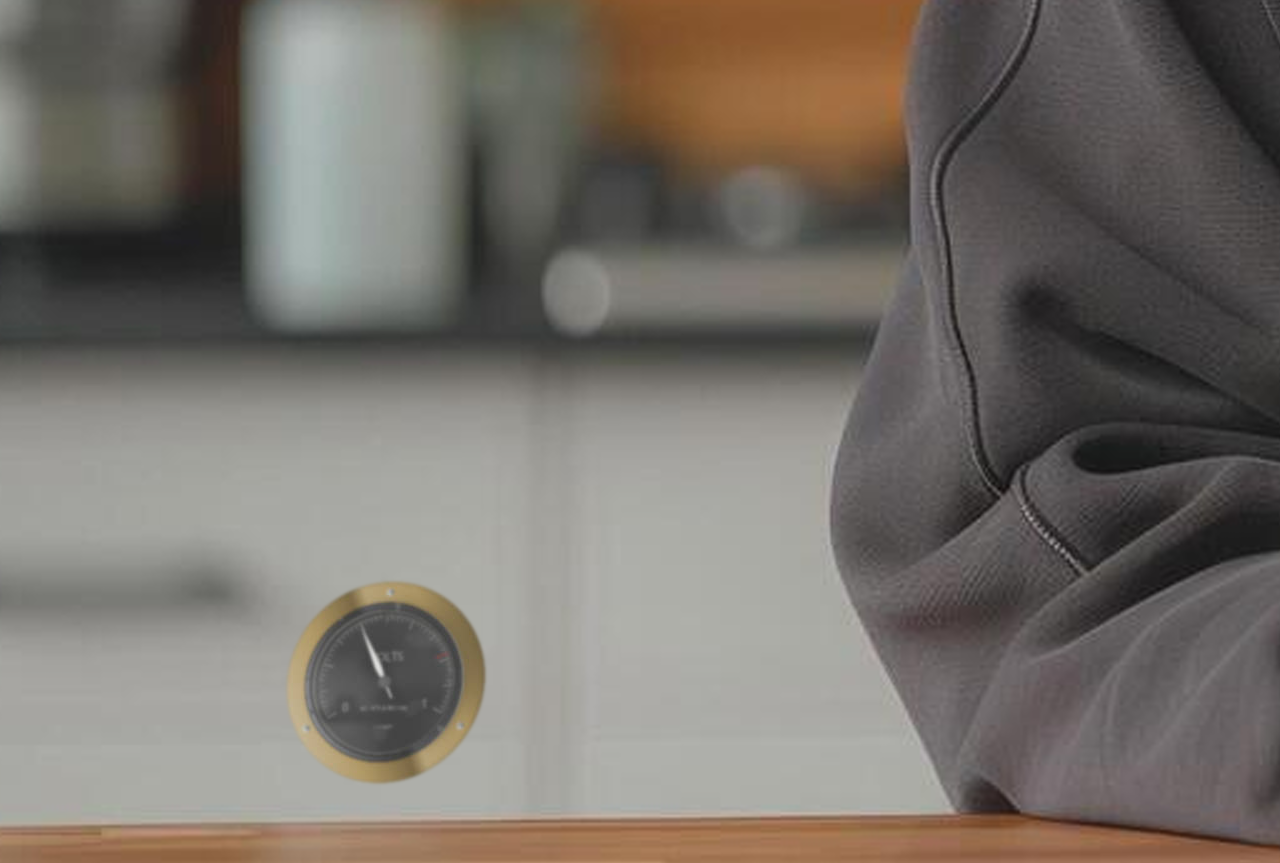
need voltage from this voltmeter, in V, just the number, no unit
0.4
